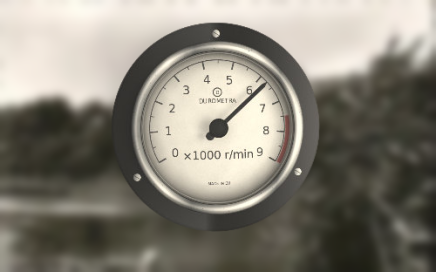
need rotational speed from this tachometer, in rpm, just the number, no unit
6250
